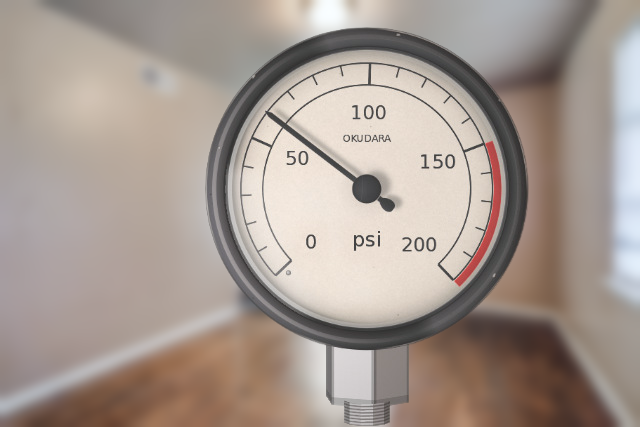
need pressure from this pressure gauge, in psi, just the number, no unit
60
